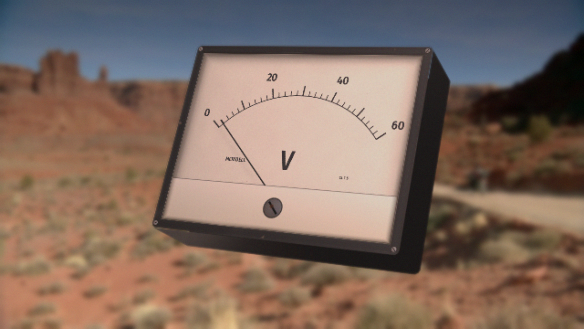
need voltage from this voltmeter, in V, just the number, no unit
2
